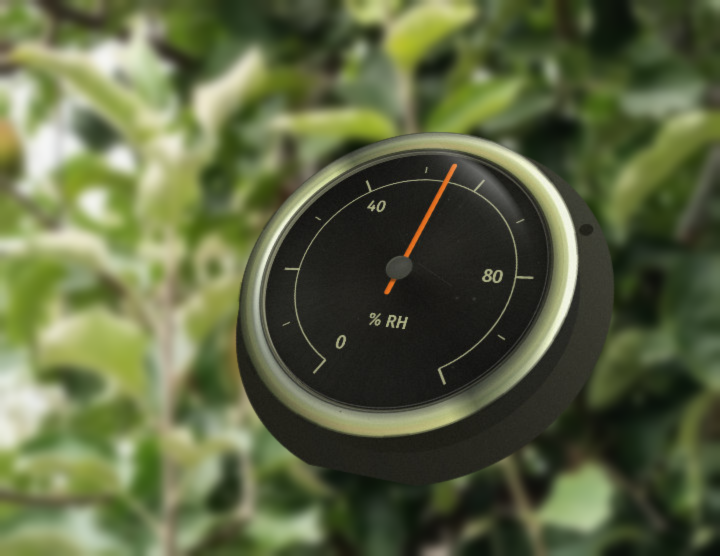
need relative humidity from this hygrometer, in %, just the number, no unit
55
